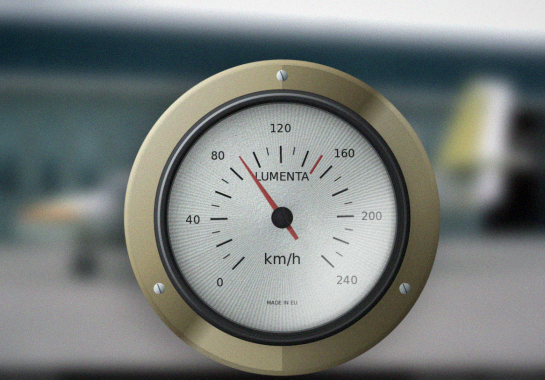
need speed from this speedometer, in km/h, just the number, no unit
90
